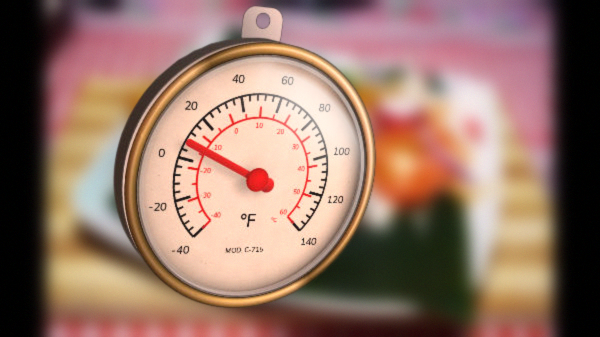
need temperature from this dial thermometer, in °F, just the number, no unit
8
